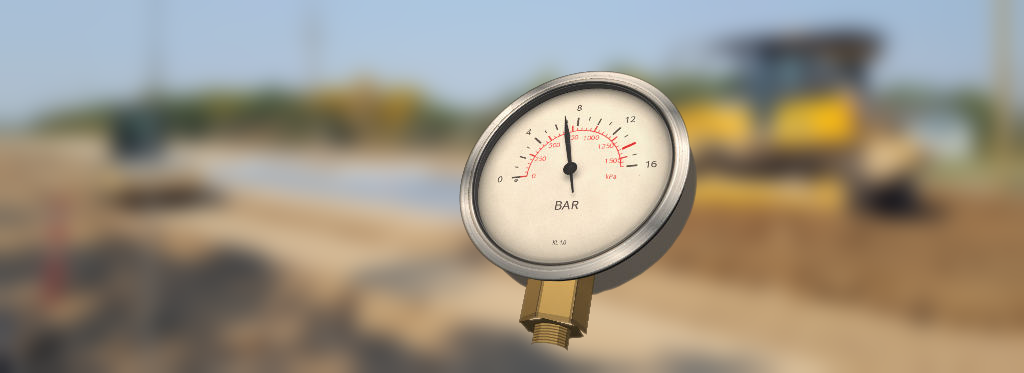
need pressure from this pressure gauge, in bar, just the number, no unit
7
